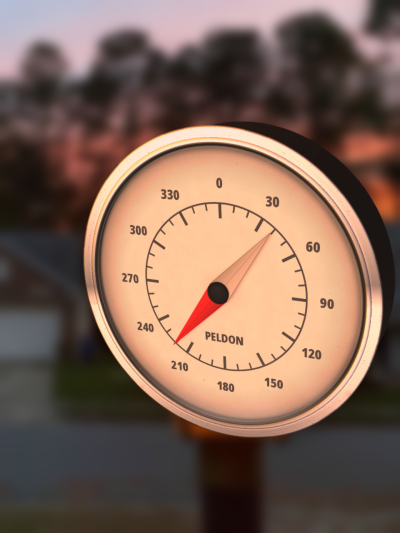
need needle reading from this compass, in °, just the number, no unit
220
